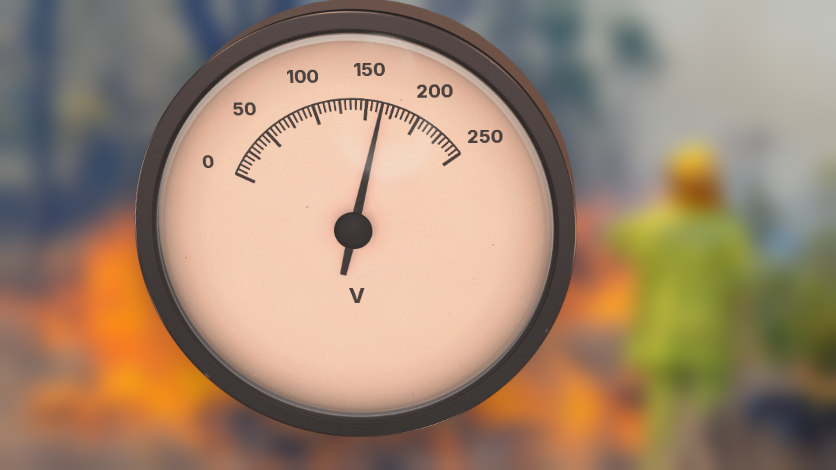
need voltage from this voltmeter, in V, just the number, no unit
165
